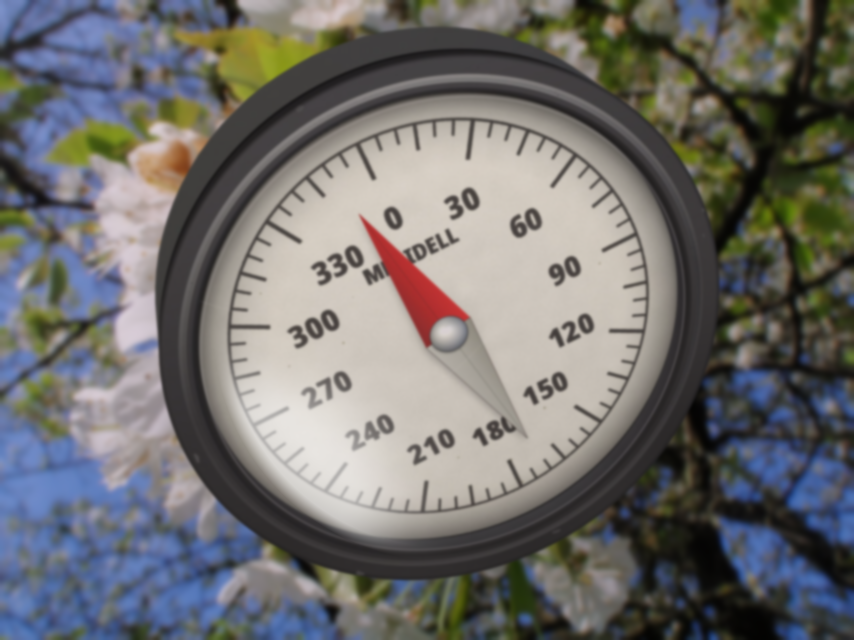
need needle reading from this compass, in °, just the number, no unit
350
